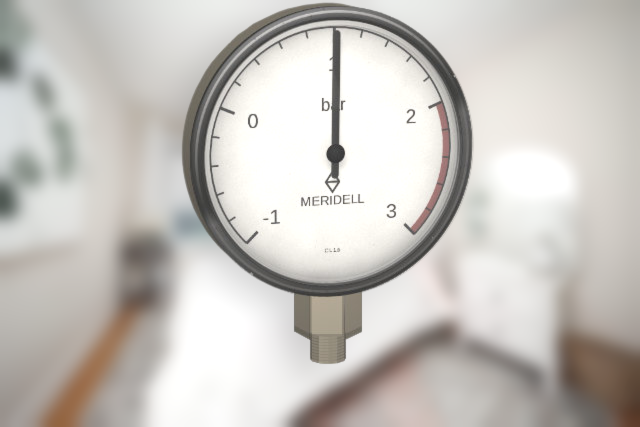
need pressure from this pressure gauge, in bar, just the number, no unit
1
